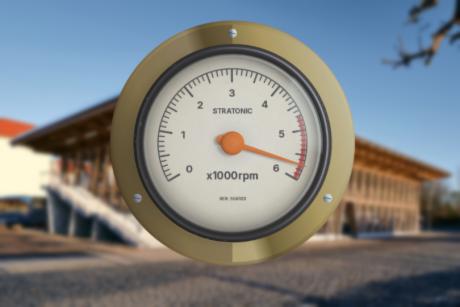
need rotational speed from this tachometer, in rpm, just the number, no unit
5700
